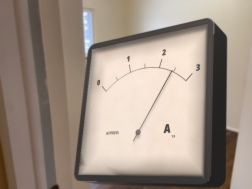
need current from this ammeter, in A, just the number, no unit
2.5
